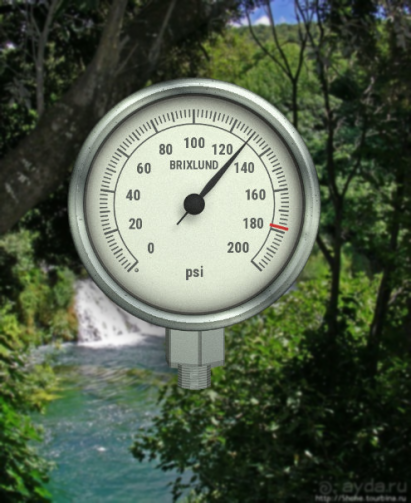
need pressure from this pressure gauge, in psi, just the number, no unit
130
